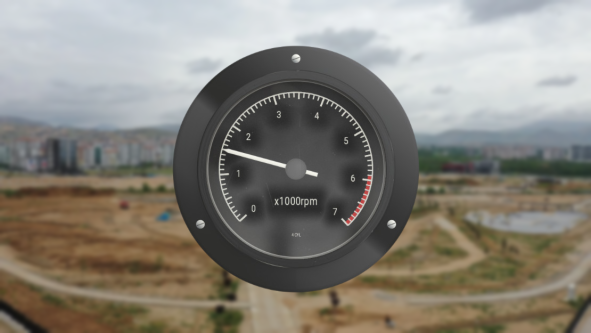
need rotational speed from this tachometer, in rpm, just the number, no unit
1500
